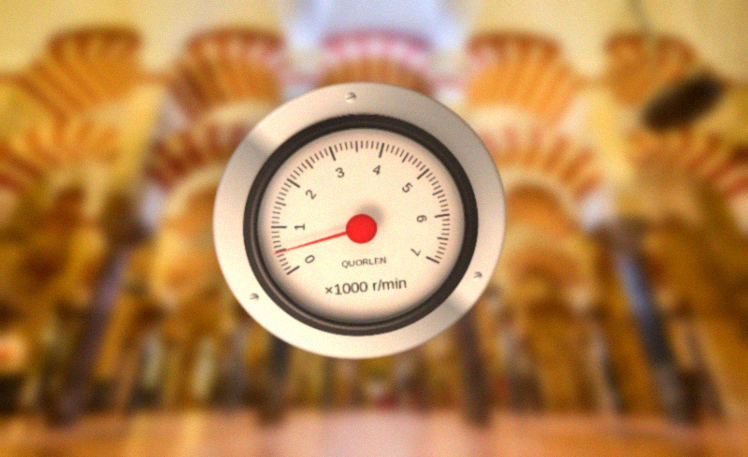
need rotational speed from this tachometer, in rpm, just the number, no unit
500
